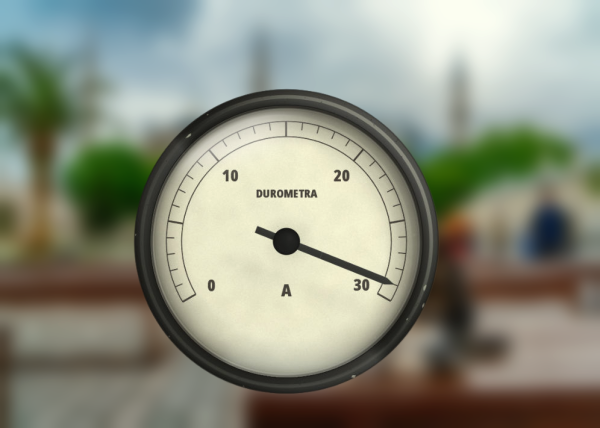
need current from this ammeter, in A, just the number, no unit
29
